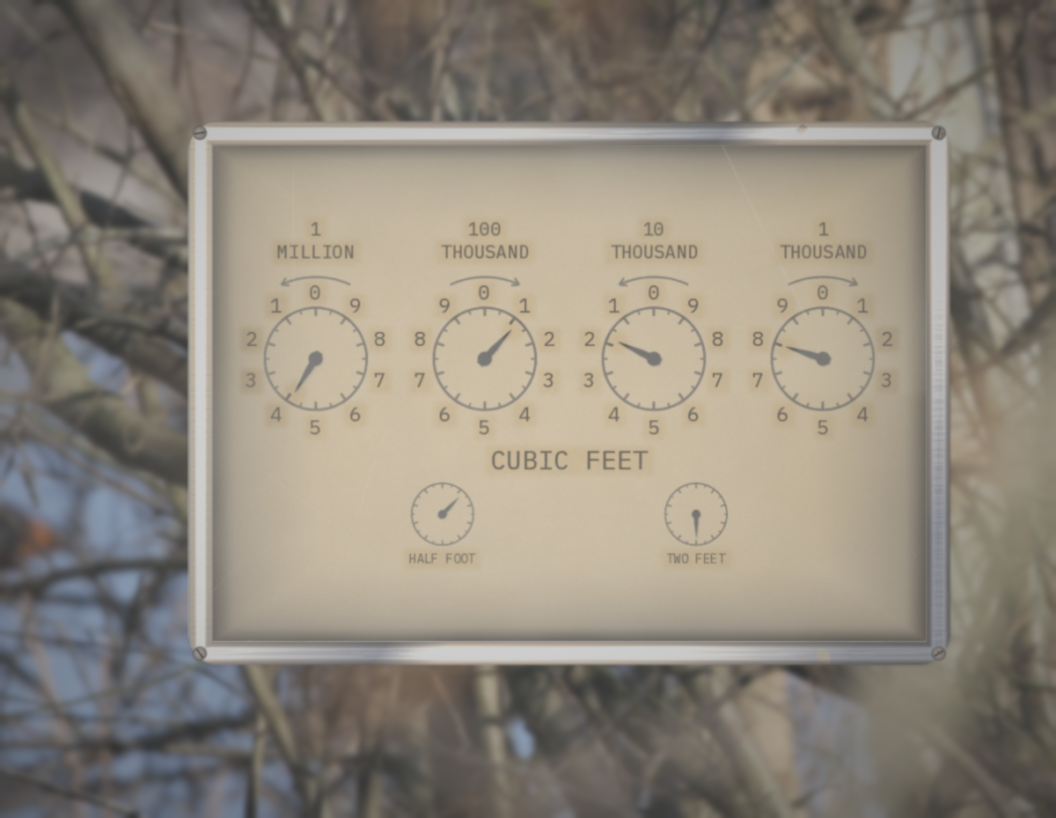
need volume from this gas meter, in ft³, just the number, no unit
411800
